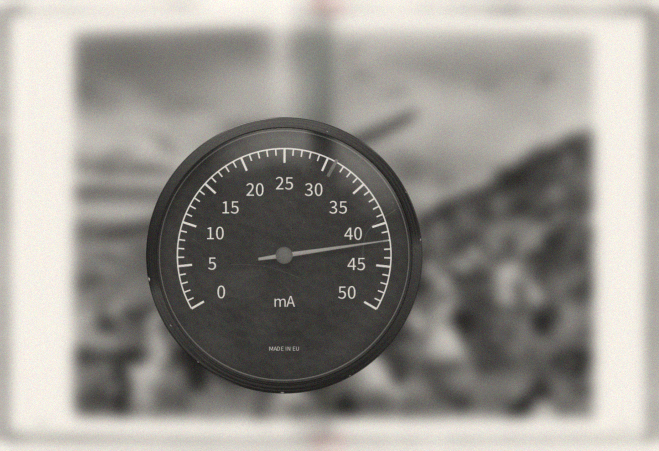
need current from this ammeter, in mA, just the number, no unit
42
